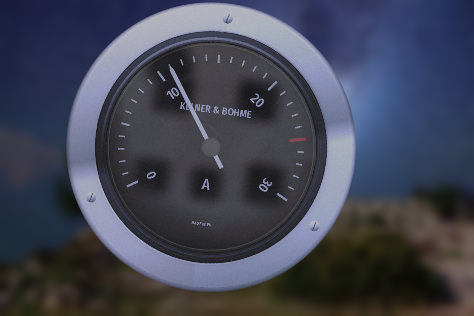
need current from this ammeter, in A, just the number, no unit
11
